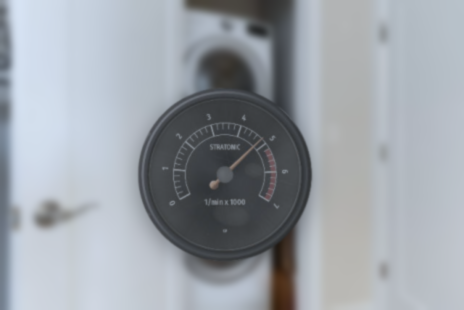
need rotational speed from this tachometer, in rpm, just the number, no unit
4800
